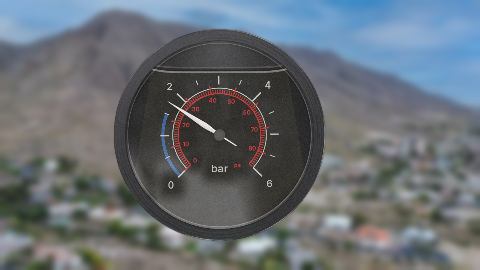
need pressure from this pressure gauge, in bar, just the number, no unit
1.75
